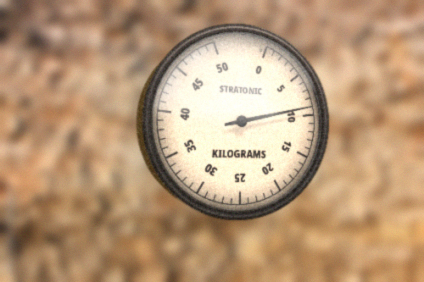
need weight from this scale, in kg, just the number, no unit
9
